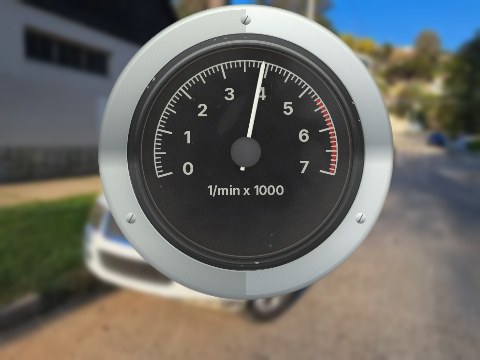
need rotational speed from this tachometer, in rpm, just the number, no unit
3900
